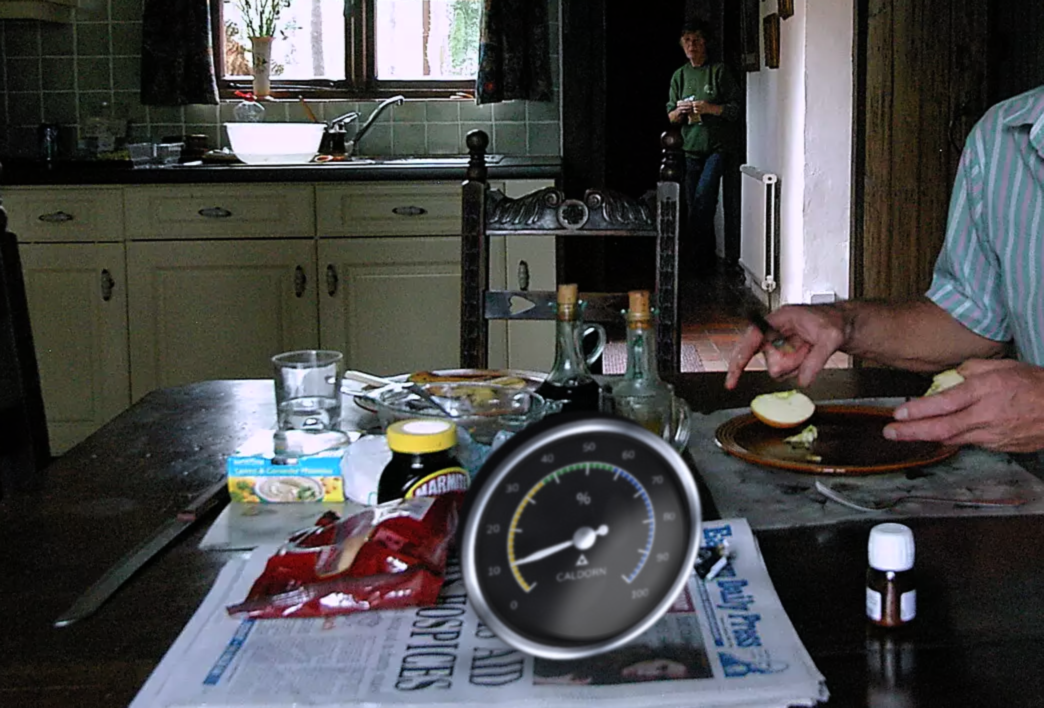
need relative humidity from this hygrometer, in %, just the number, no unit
10
